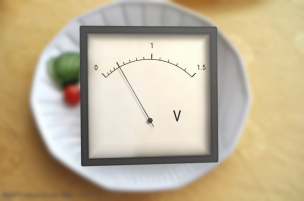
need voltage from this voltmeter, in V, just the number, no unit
0.5
